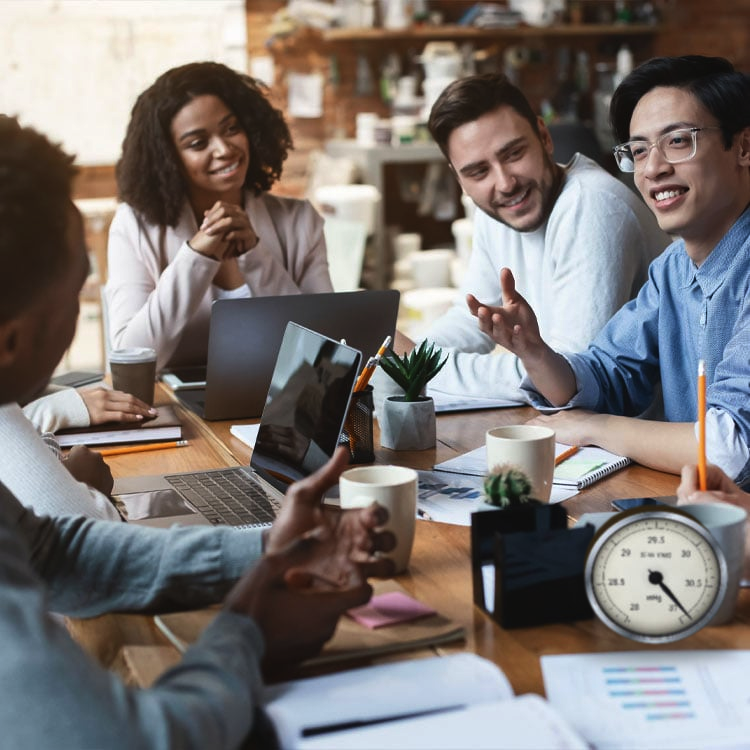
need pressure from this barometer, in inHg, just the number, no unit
30.9
